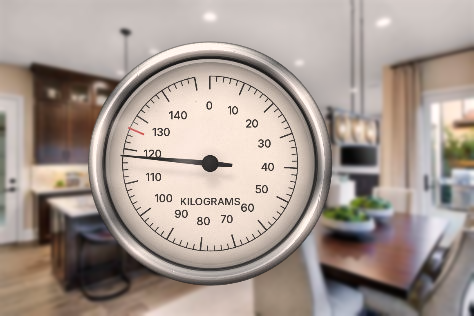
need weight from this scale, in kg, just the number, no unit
118
